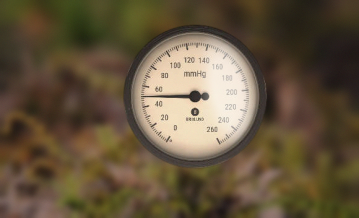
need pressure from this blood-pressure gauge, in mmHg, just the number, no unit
50
